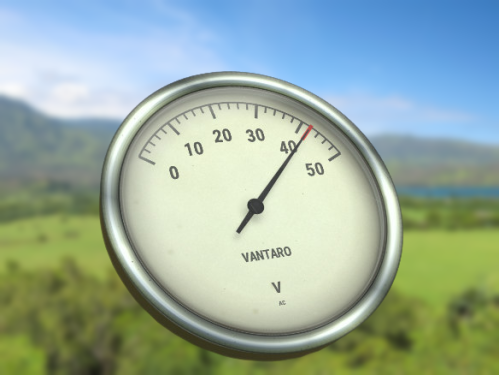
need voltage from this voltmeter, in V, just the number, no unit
42
